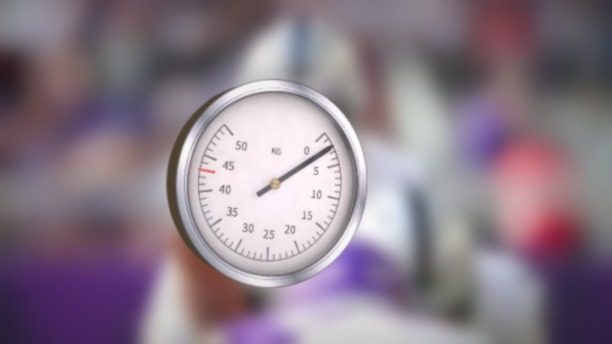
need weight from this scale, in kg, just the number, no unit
2
